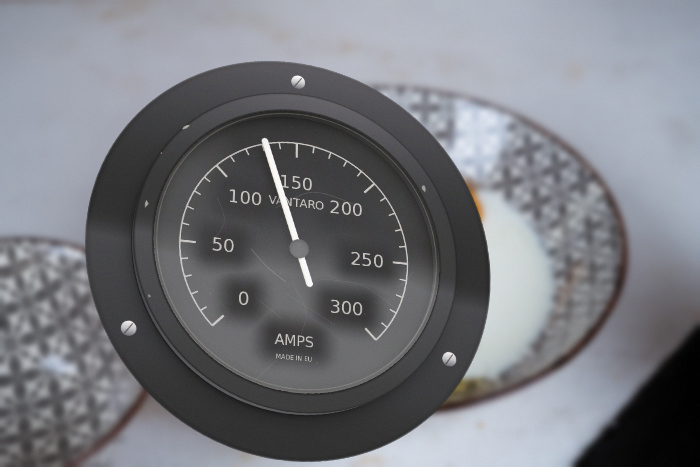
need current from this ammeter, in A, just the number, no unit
130
